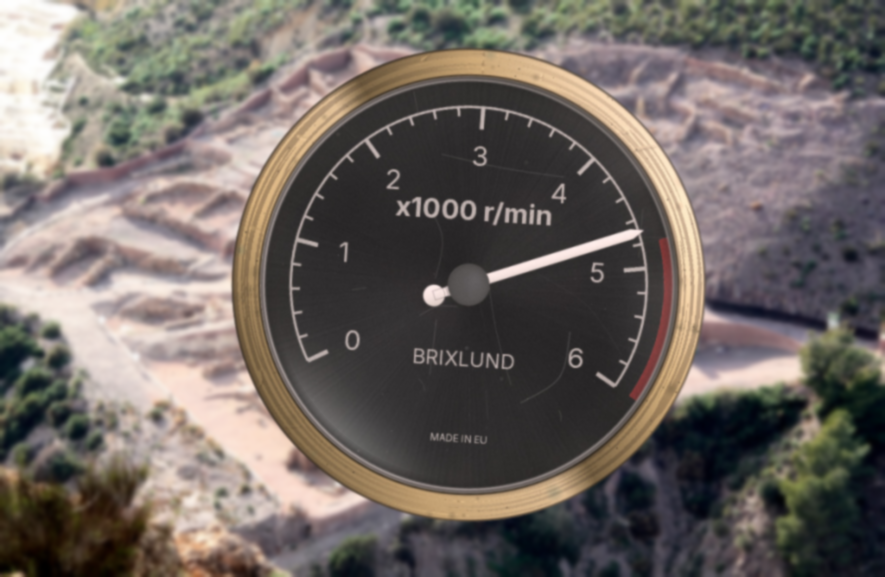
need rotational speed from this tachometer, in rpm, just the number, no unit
4700
